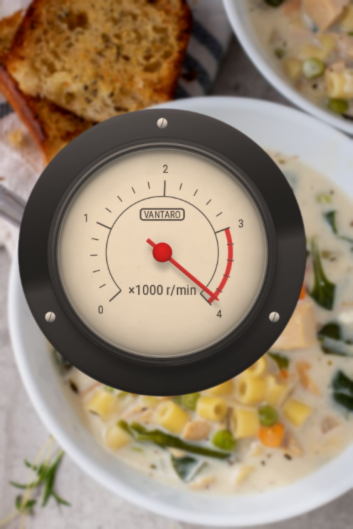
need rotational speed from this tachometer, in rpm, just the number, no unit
3900
